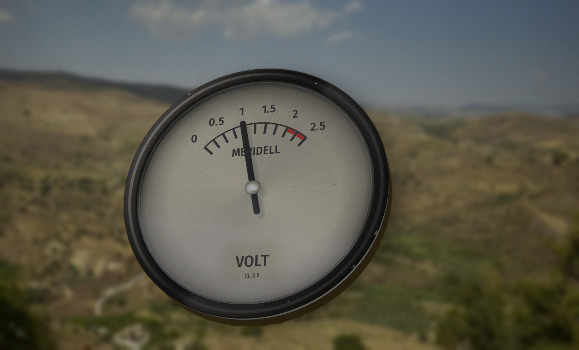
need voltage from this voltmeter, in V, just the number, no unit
1
